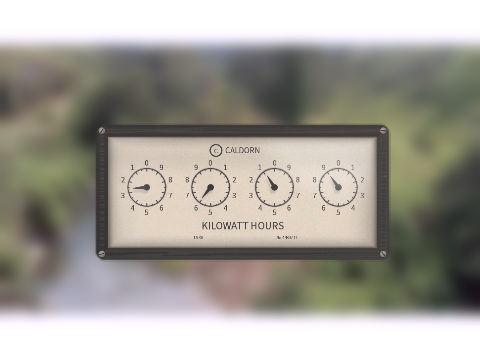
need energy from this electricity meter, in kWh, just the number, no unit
2609
